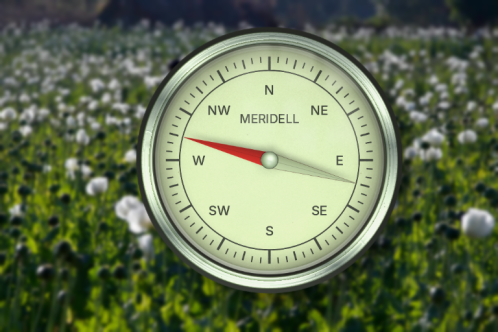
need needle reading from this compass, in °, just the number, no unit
285
